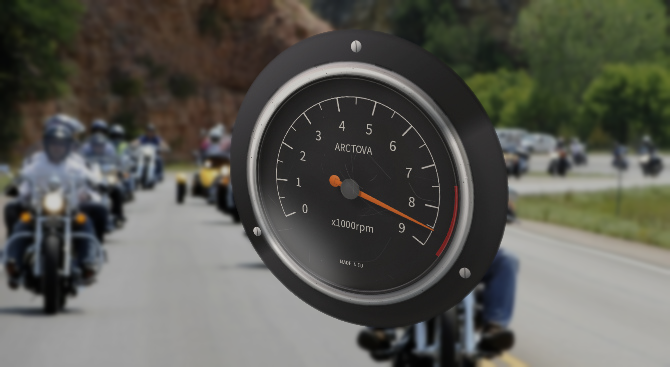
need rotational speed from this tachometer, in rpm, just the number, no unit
8500
